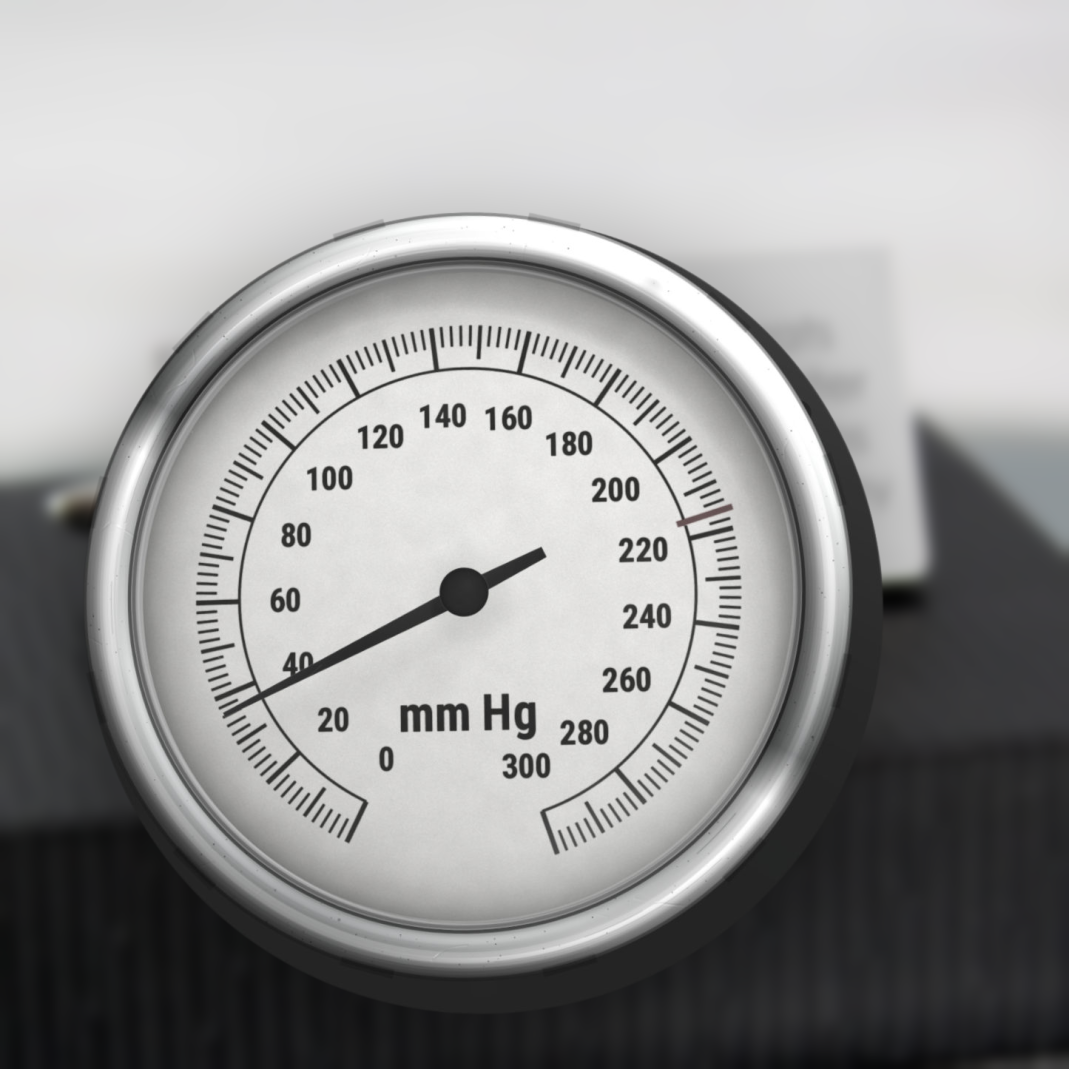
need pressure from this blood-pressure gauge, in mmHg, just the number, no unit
36
